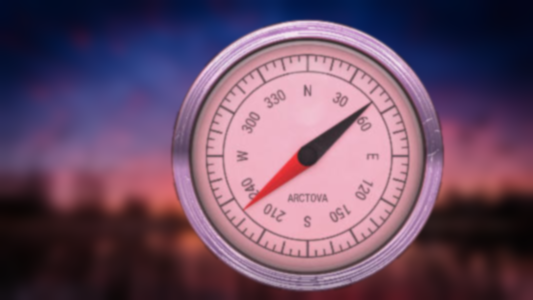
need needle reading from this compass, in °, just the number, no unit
230
